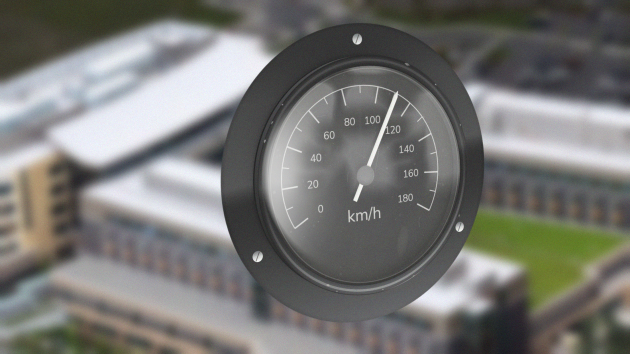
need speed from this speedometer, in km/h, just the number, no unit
110
